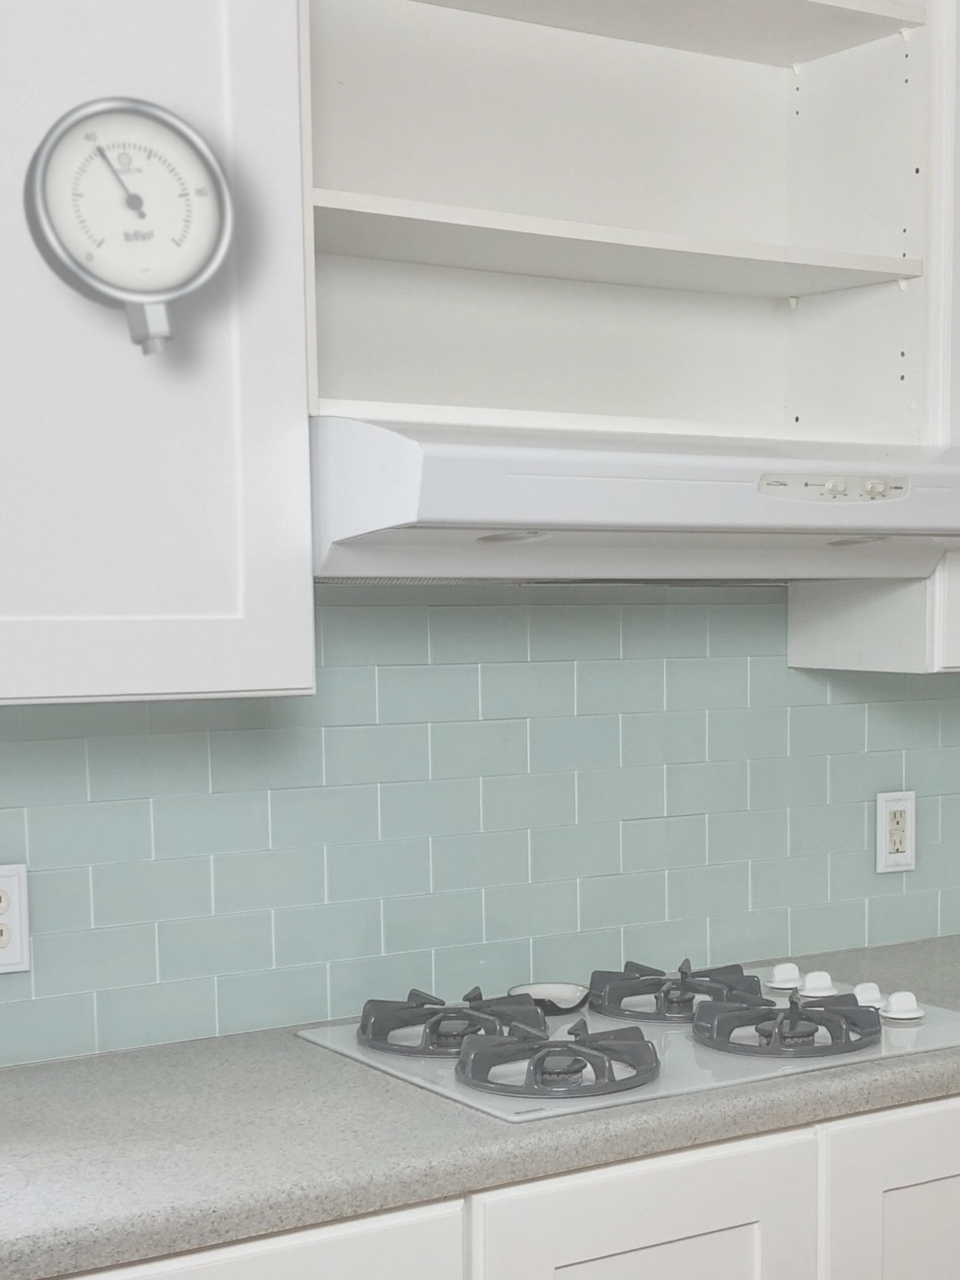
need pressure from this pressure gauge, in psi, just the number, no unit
40
